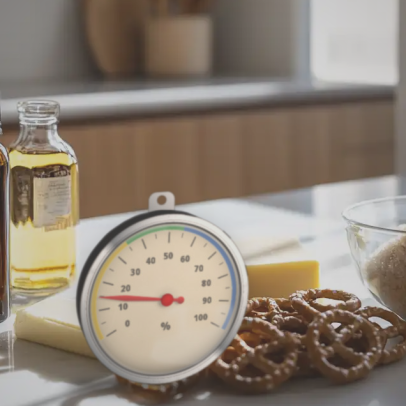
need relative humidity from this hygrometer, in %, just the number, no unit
15
